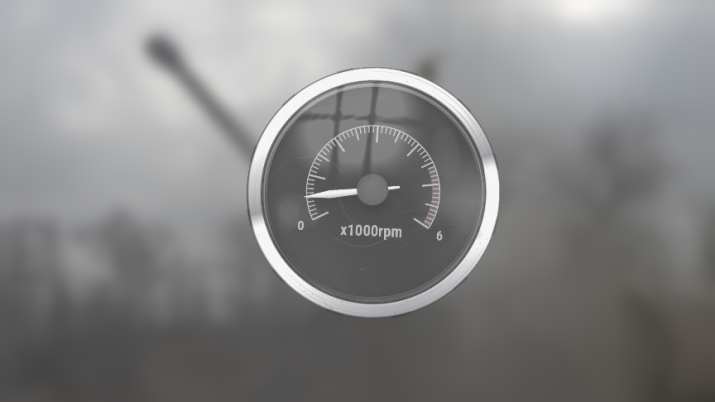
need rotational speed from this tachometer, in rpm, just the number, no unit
500
